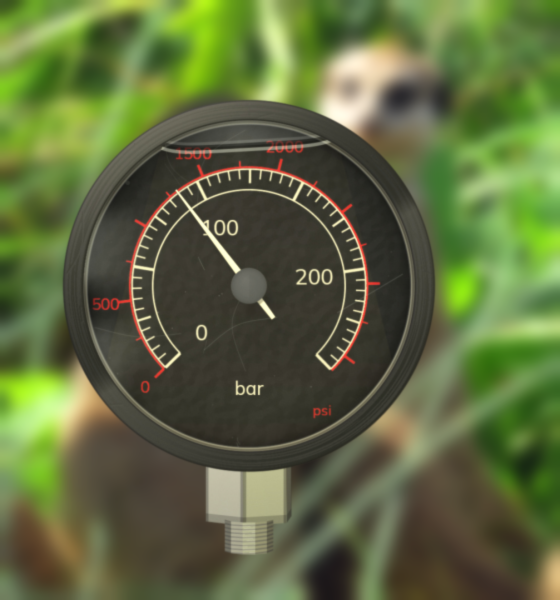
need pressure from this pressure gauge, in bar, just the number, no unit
90
